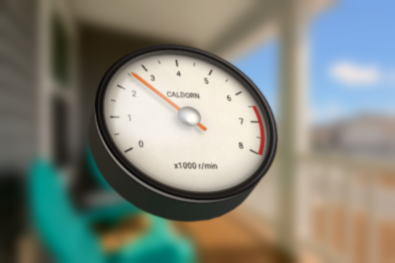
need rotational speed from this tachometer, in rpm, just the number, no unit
2500
